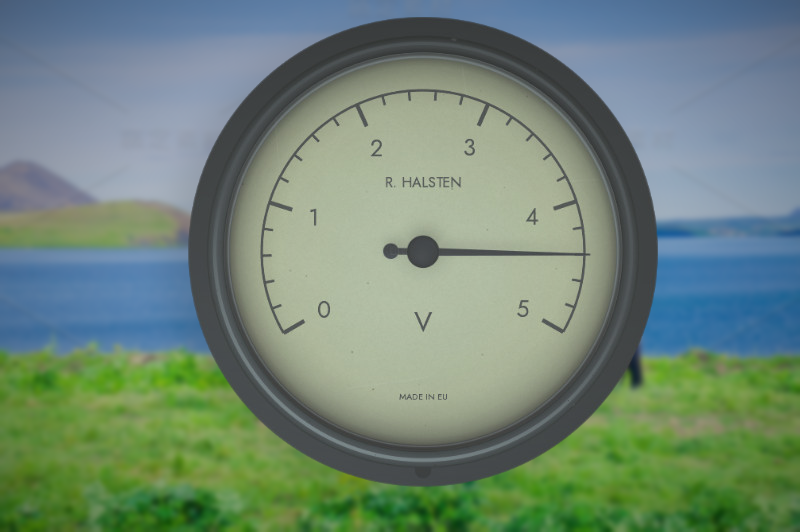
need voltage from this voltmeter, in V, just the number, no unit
4.4
